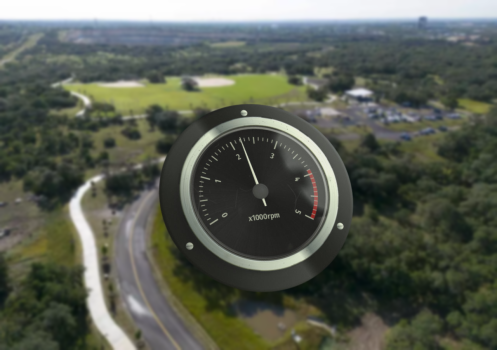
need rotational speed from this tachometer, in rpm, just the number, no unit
2200
